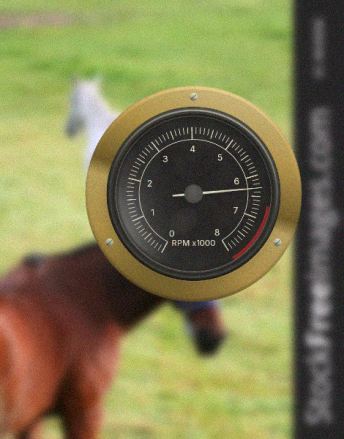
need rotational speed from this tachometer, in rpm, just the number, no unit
6300
